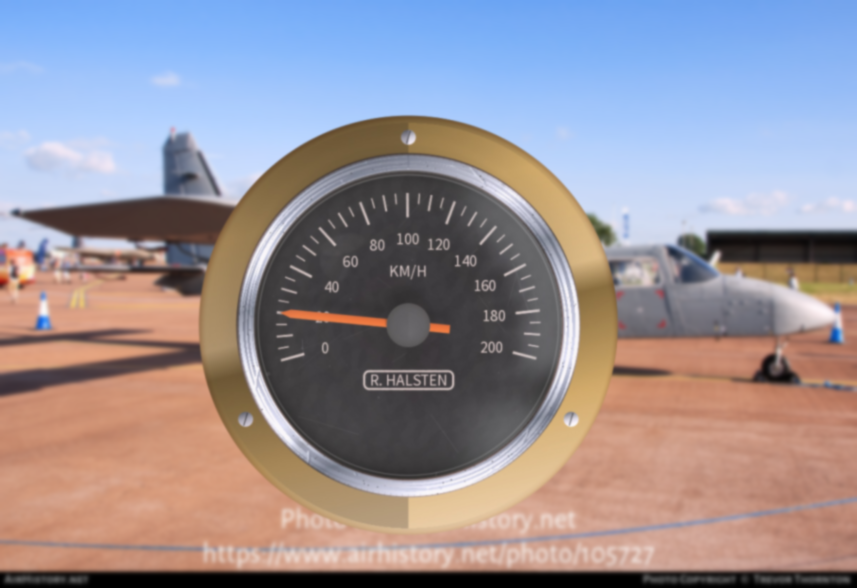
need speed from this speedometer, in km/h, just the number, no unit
20
